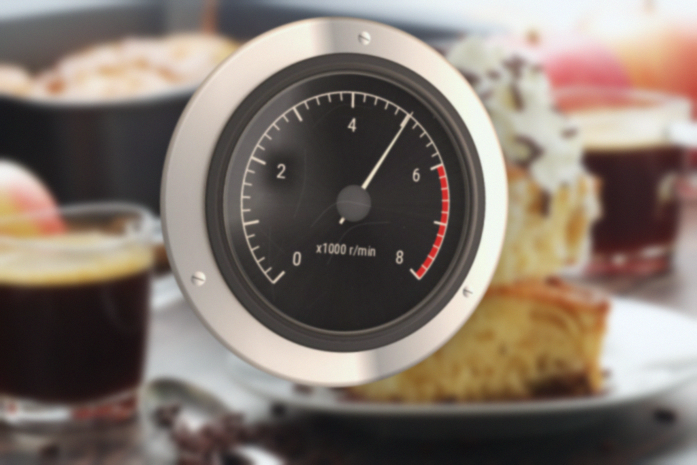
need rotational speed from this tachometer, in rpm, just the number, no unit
5000
